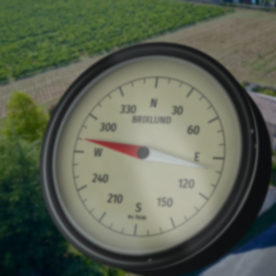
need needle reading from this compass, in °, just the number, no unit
280
